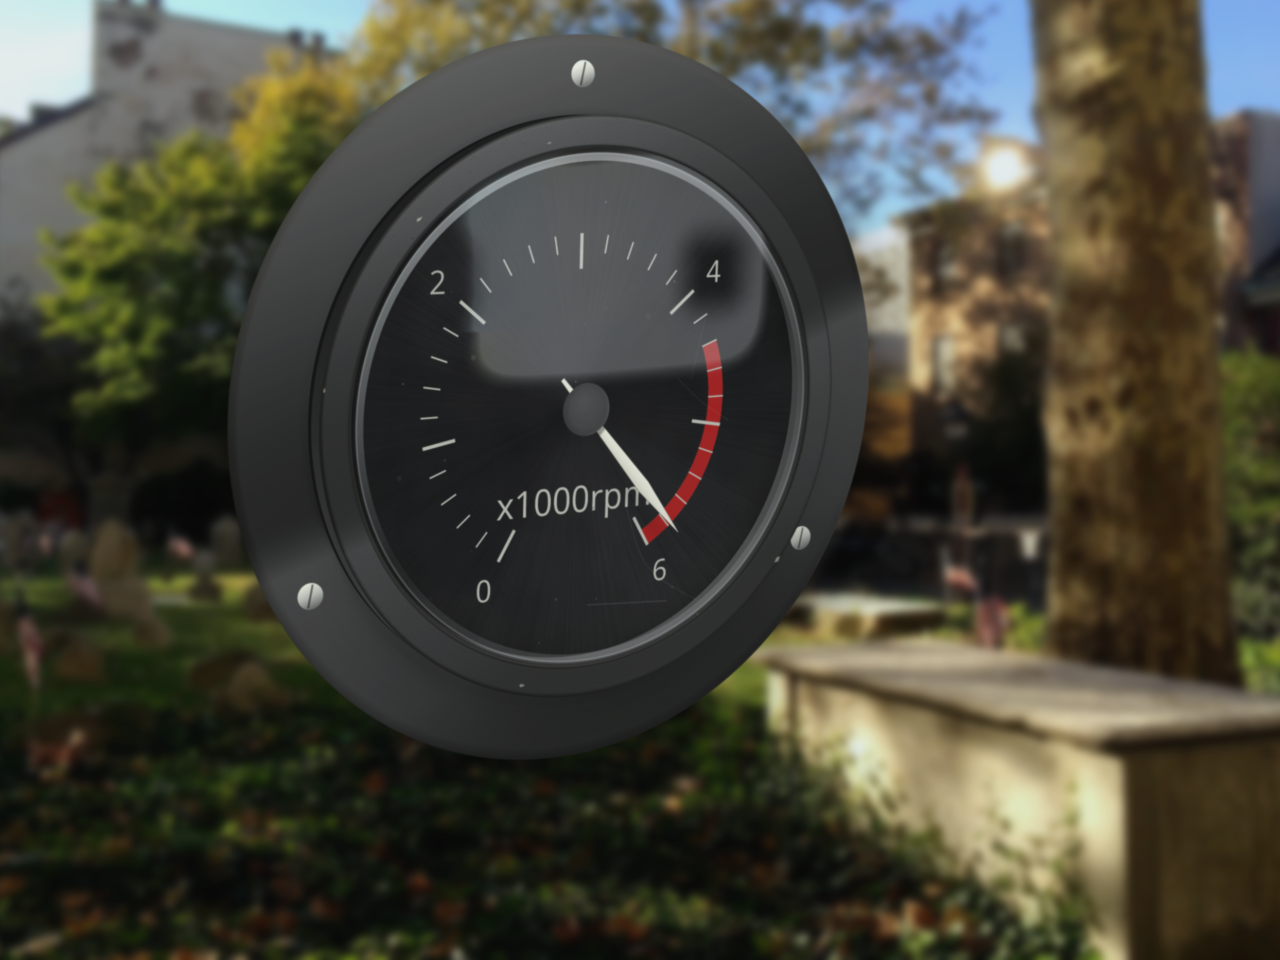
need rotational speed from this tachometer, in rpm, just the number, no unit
5800
